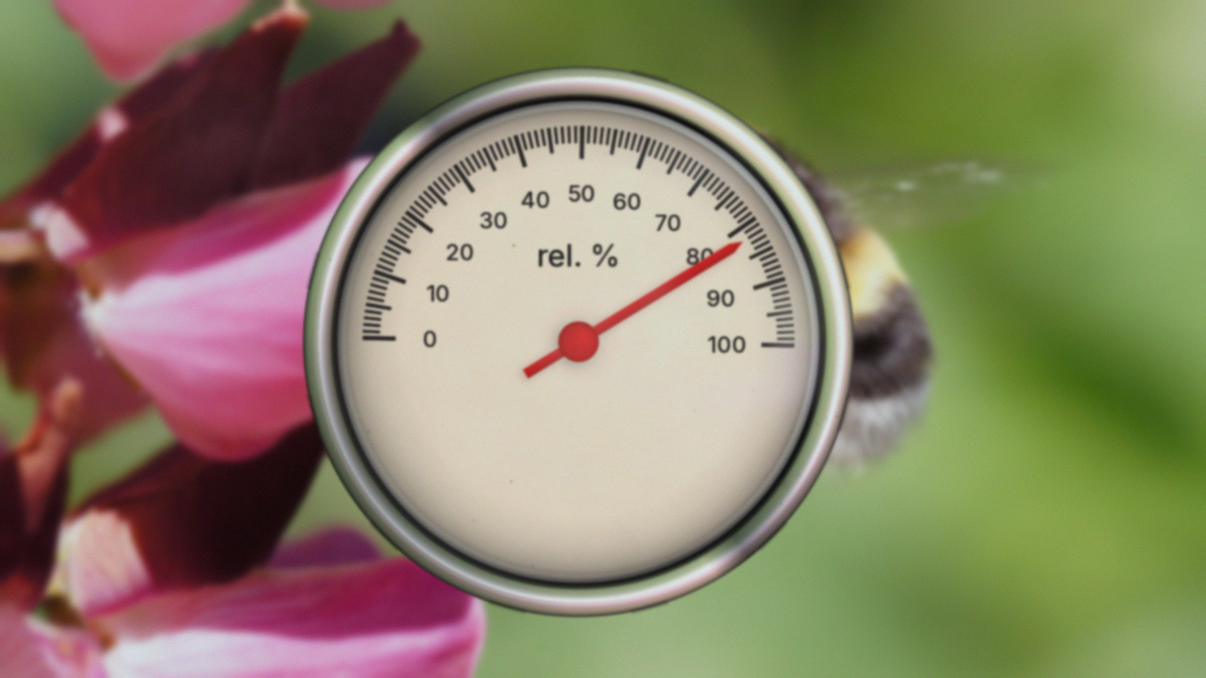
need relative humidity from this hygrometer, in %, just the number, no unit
82
